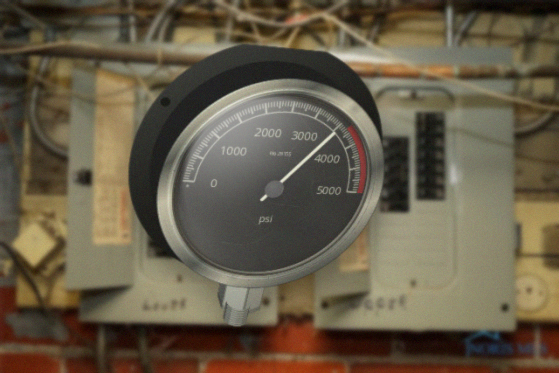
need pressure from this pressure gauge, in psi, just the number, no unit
3500
